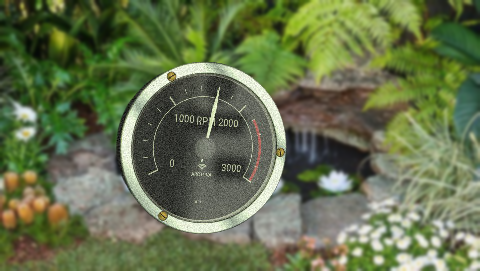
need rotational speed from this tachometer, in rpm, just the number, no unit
1600
